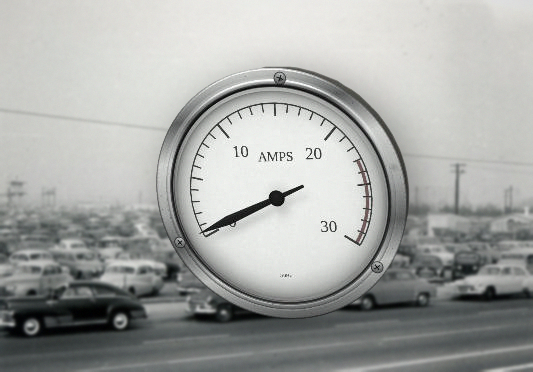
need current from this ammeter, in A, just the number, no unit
0.5
